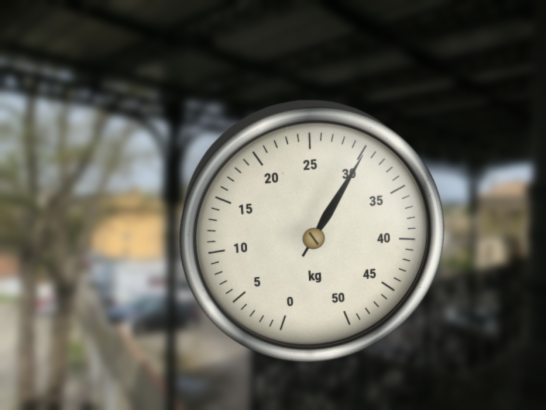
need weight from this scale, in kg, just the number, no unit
30
